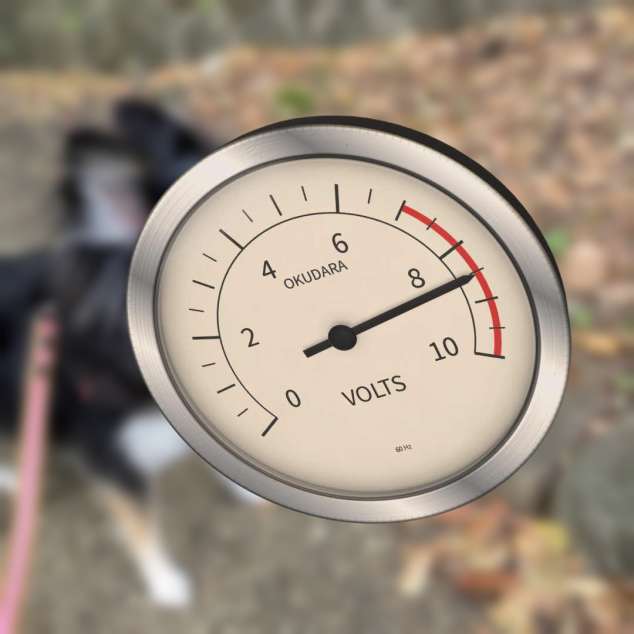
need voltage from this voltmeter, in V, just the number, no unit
8.5
